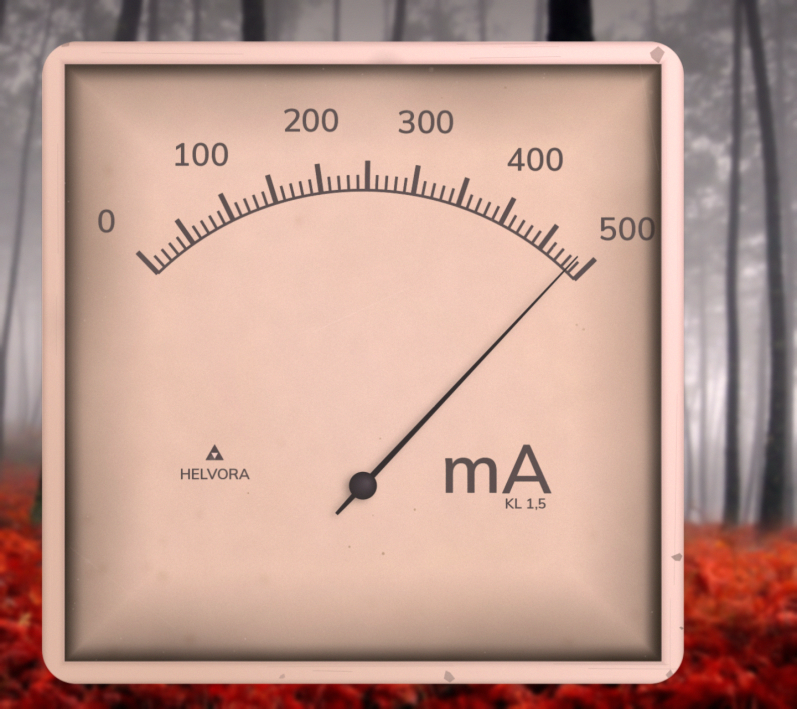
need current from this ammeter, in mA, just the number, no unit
485
